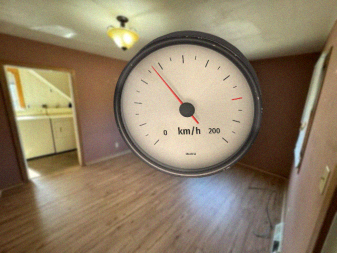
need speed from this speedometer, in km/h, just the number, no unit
75
